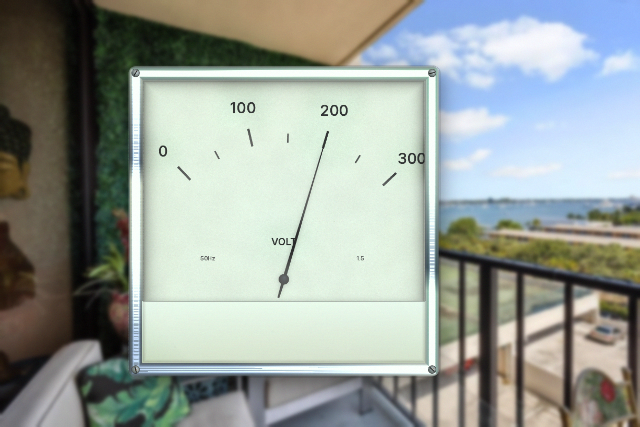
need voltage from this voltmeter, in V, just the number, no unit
200
